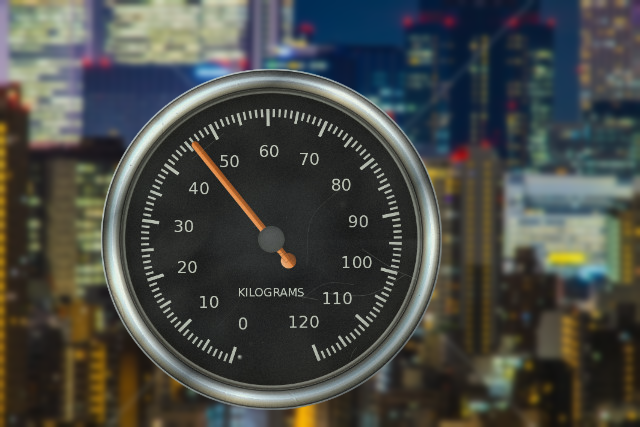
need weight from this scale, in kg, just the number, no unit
46
